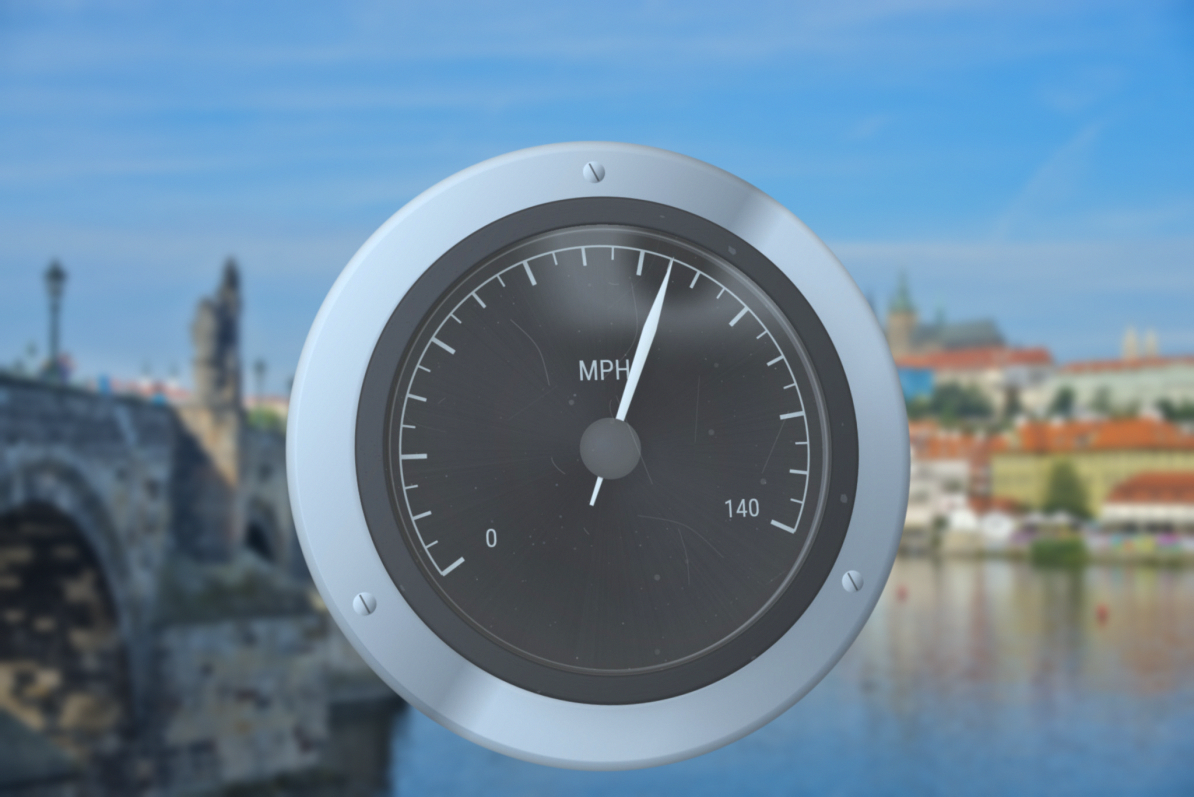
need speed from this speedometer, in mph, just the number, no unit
85
